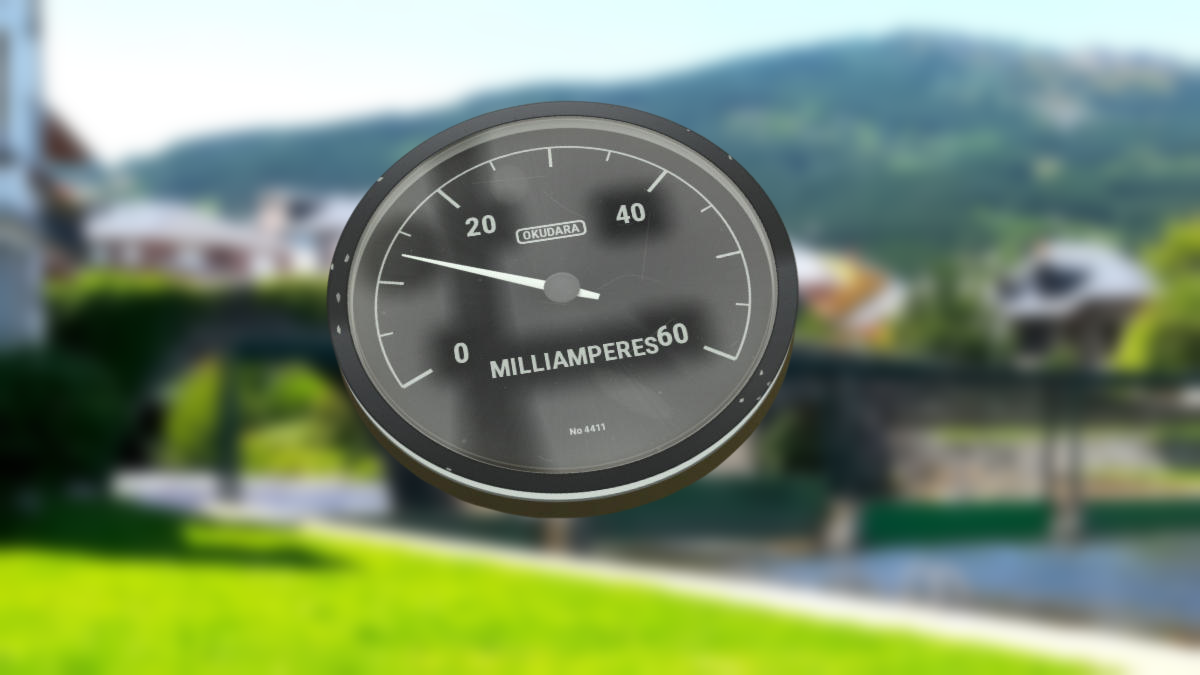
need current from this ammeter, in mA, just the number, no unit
12.5
